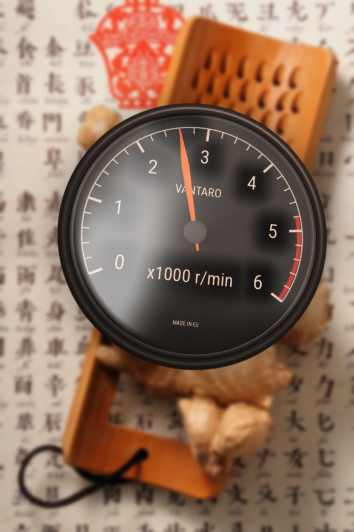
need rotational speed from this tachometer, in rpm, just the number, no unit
2600
